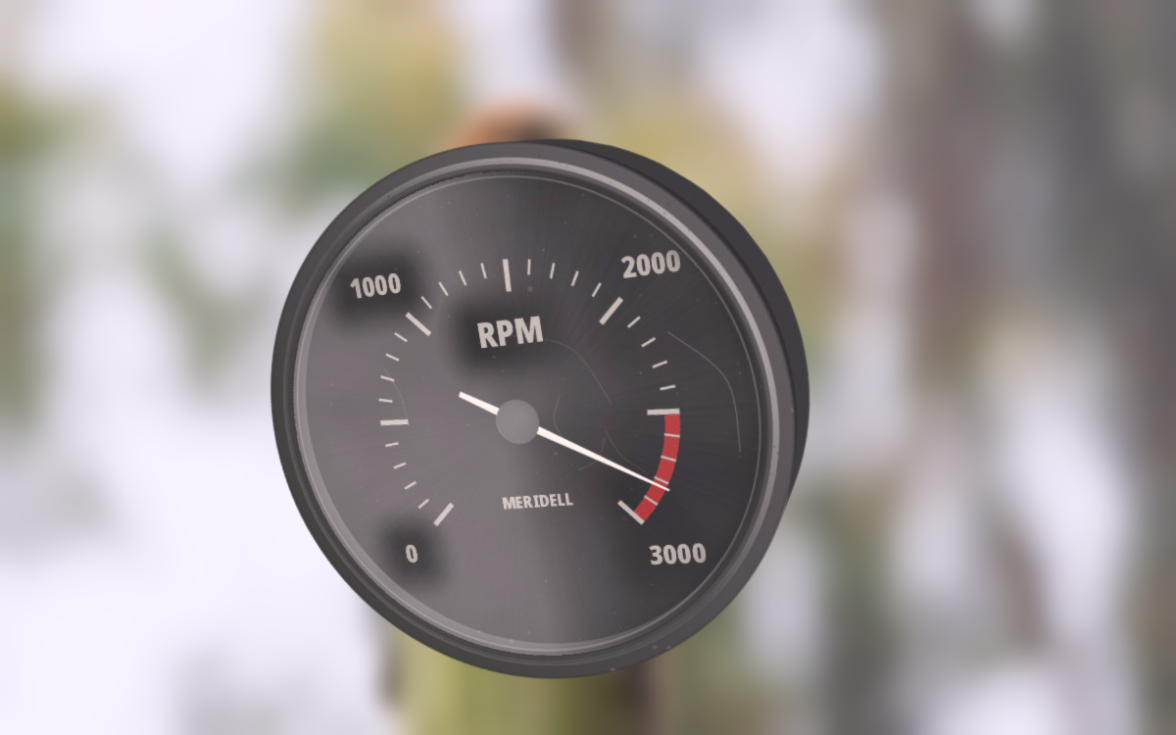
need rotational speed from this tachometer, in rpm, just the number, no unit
2800
